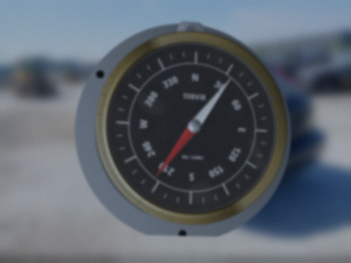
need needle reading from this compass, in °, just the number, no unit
215
